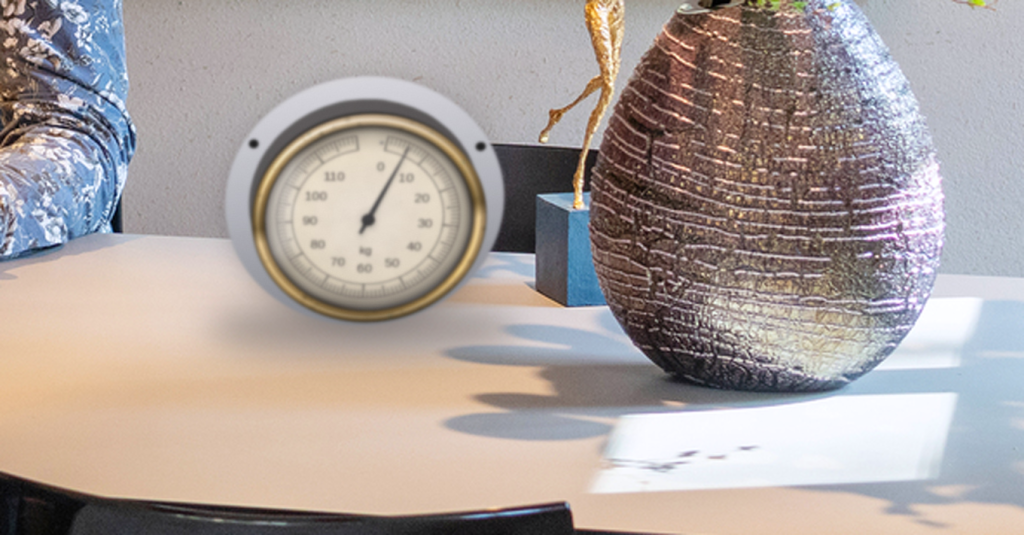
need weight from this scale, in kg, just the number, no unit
5
